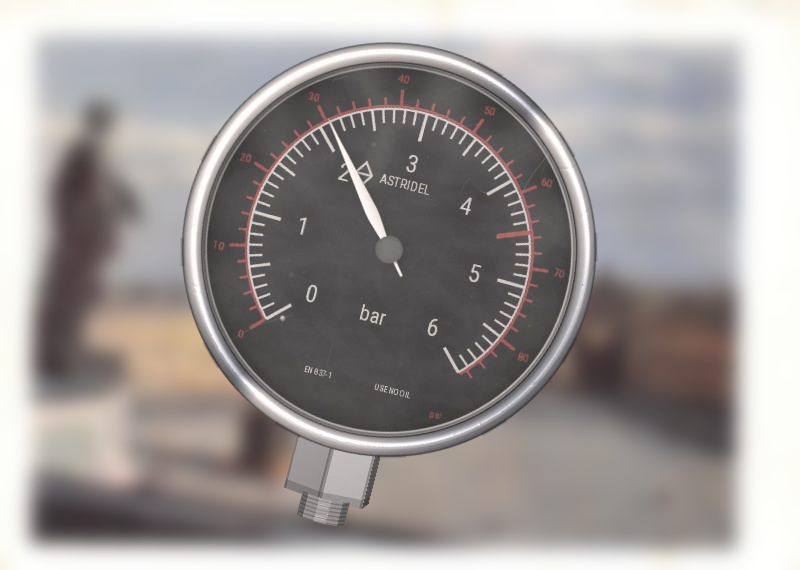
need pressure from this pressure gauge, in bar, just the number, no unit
2.1
